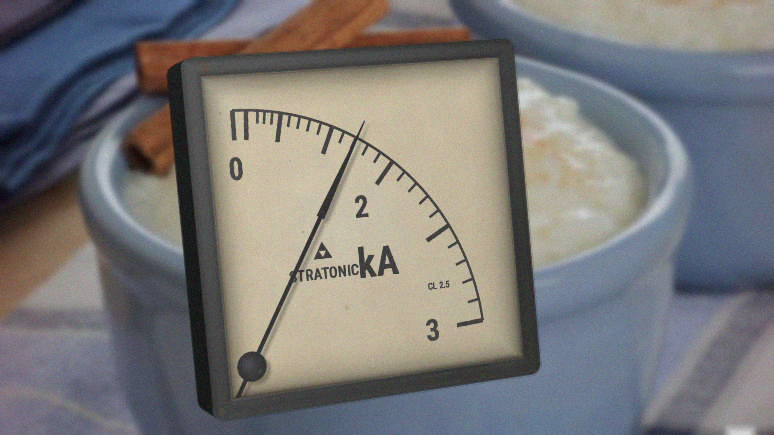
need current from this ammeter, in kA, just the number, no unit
1.7
